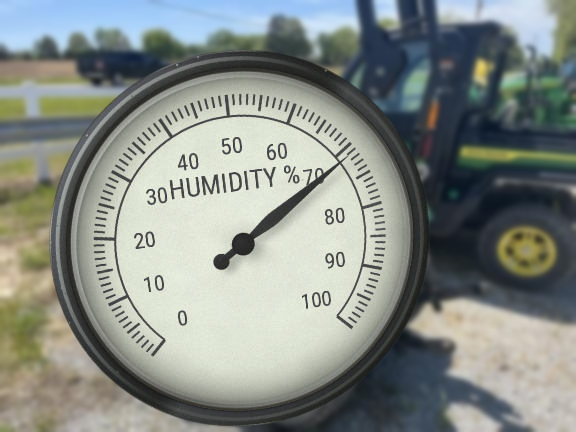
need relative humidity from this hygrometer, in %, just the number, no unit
71
